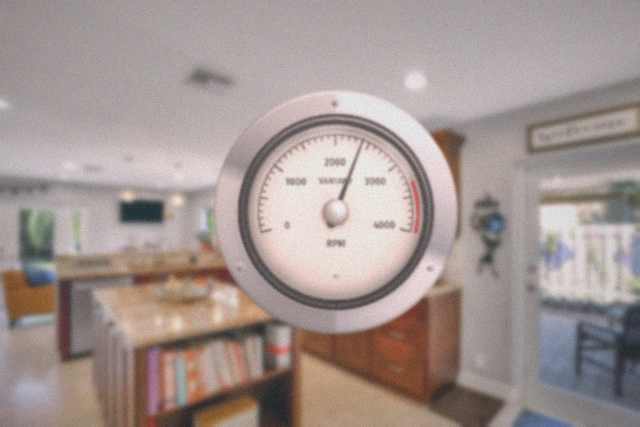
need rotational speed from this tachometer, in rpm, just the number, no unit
2400
